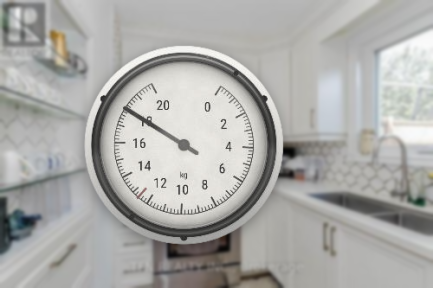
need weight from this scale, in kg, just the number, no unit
18
